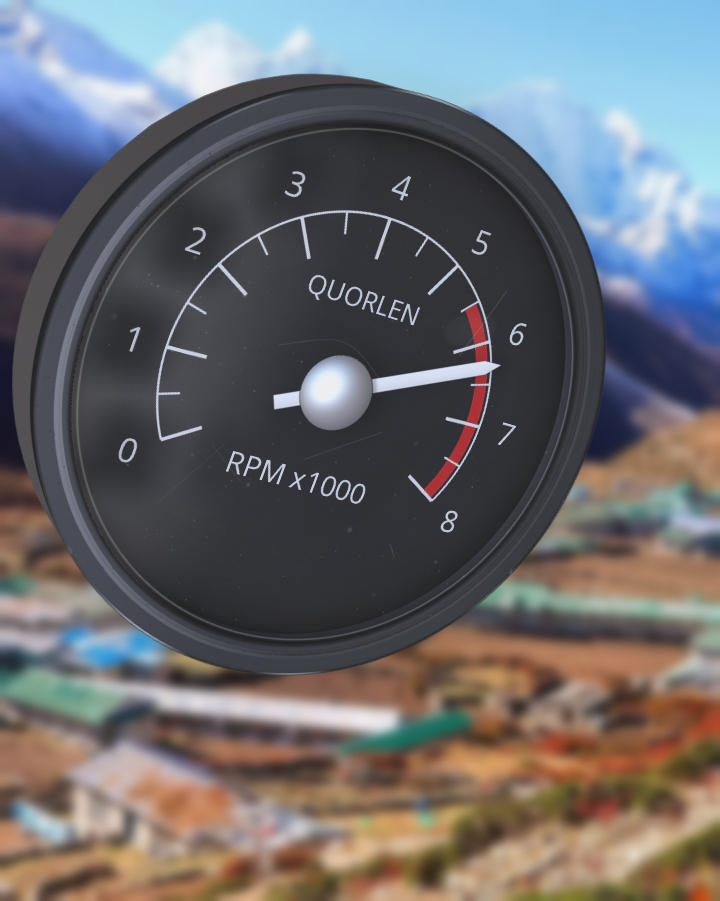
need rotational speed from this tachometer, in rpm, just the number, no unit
6250
